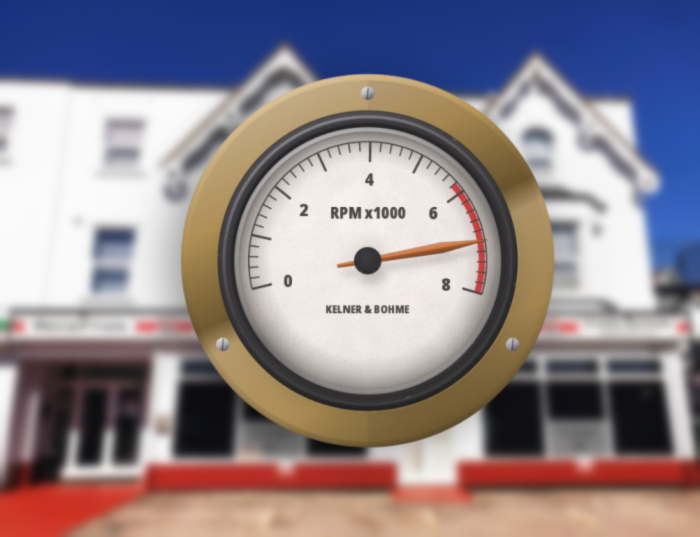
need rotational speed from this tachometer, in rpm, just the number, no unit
7000
